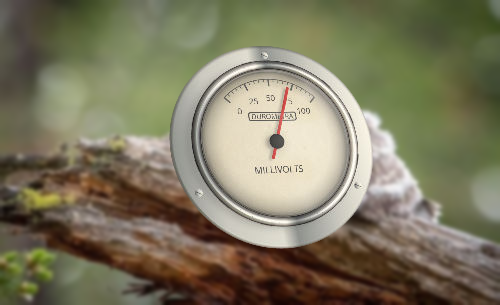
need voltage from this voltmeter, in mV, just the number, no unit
70
